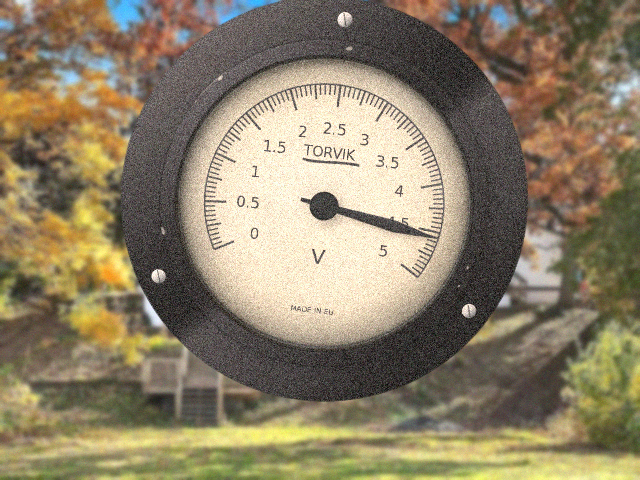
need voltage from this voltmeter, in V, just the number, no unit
4.55
